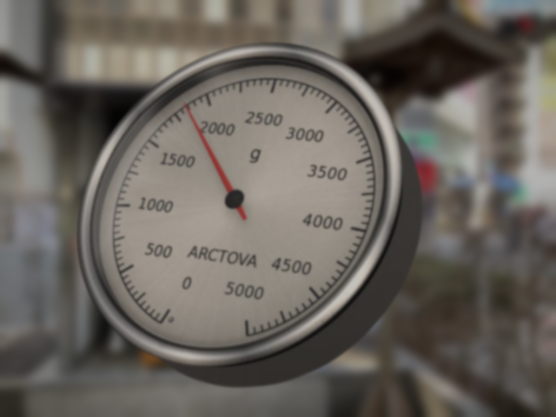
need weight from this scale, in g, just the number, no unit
1850
